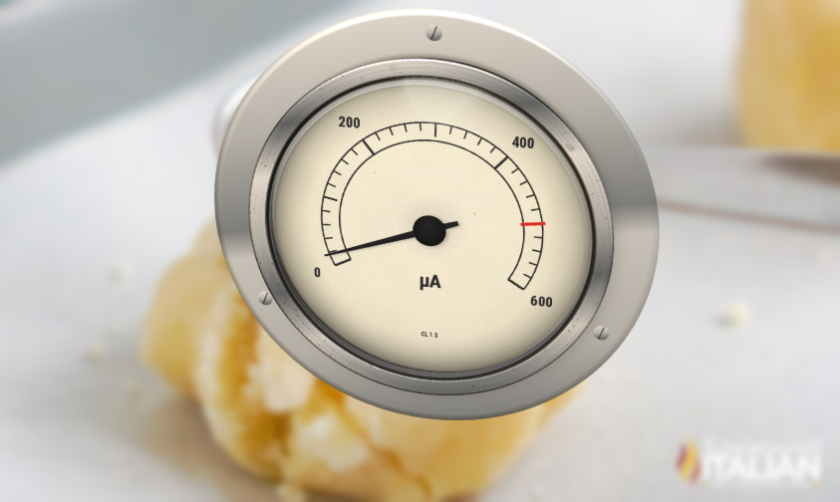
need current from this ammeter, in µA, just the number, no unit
20
